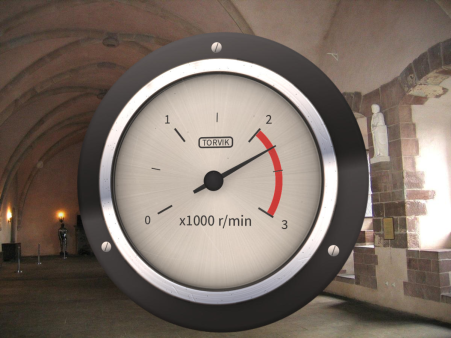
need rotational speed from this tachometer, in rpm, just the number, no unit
2250
